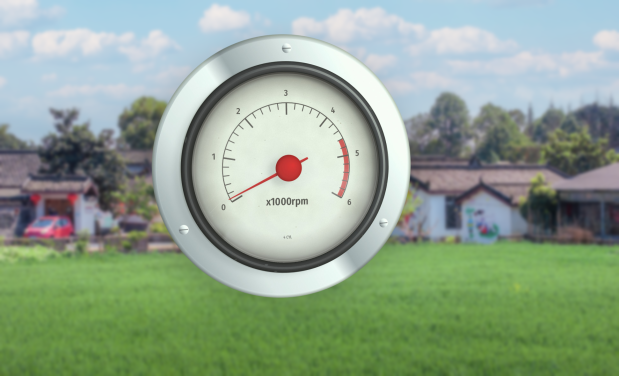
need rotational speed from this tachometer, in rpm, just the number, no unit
100
